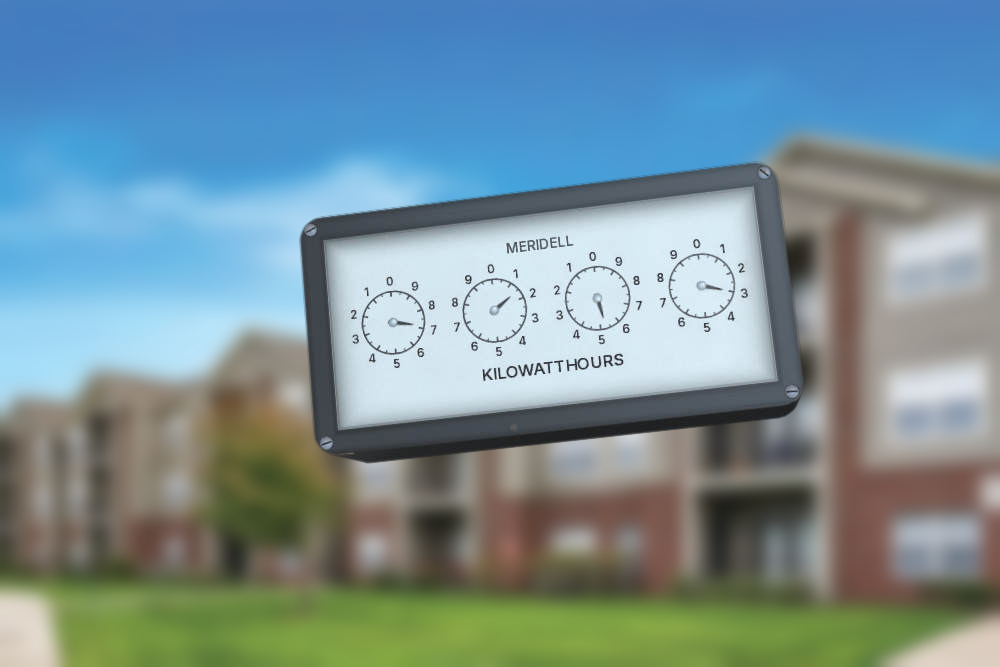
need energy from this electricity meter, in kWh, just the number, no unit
7153
